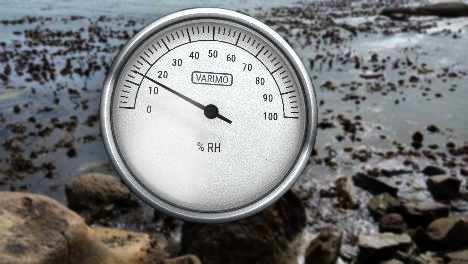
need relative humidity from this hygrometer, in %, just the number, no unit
14
